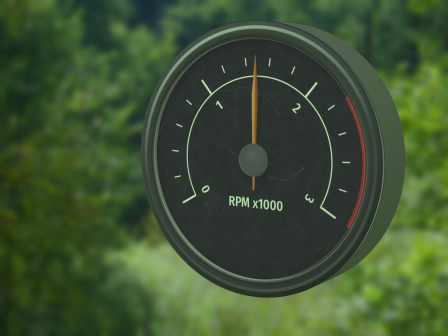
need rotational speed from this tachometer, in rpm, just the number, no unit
1500
